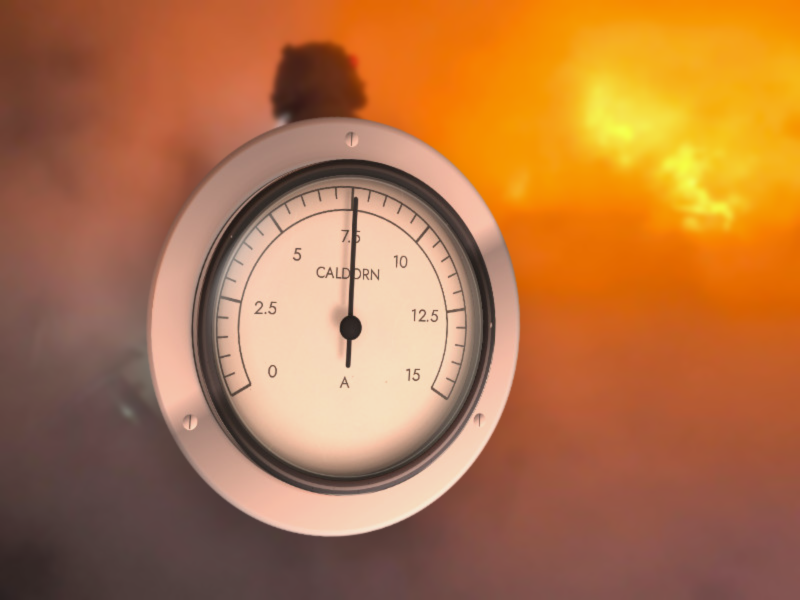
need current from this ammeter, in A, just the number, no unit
7.5
